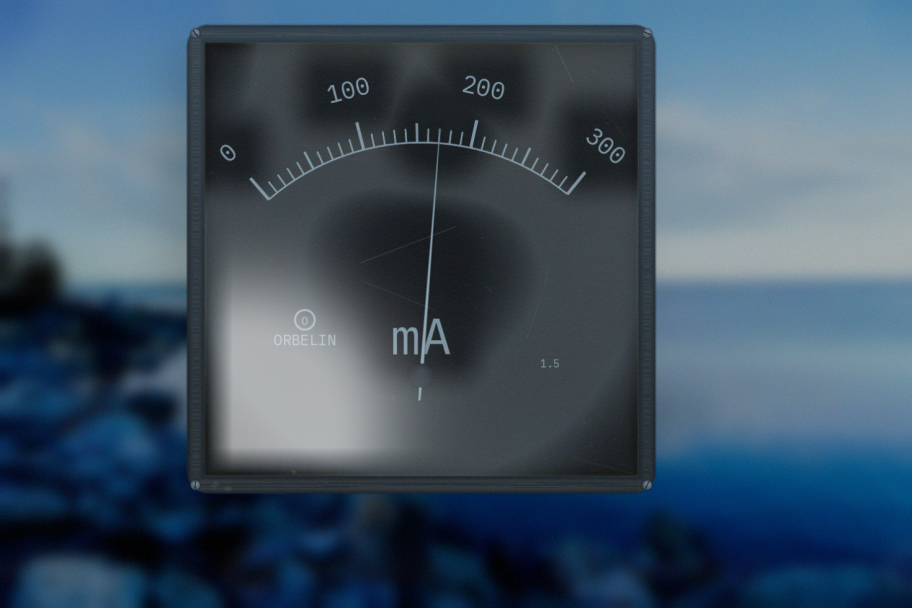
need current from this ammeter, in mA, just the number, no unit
170
